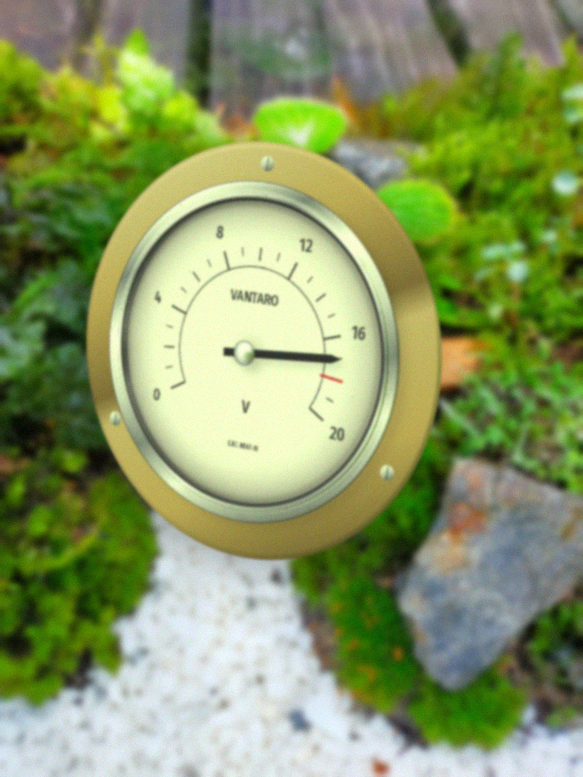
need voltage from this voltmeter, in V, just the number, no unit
17
